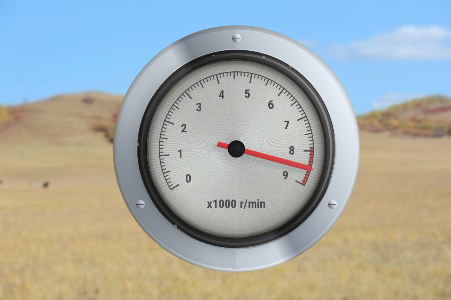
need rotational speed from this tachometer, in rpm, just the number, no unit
8500
